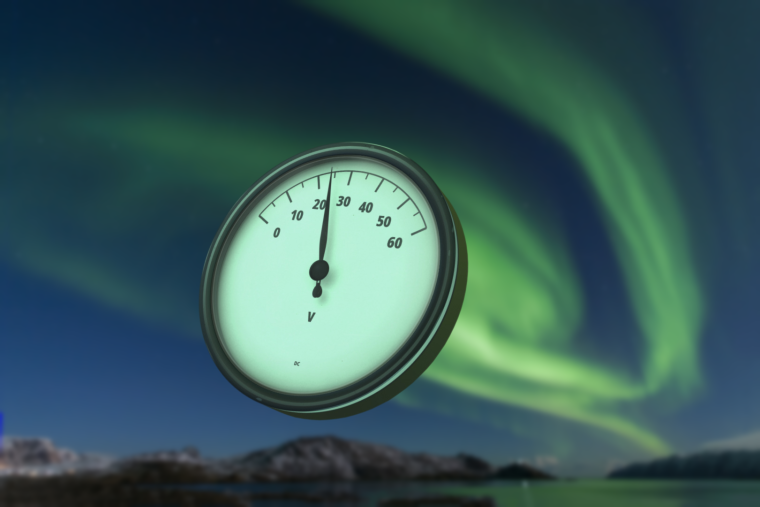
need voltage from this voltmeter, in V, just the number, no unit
25
